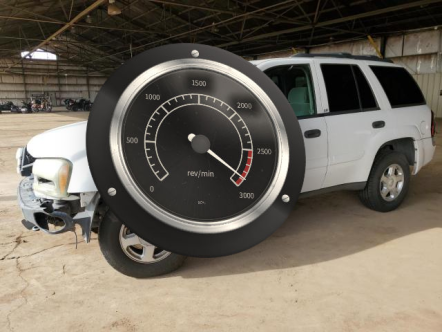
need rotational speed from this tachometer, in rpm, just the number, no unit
2900
